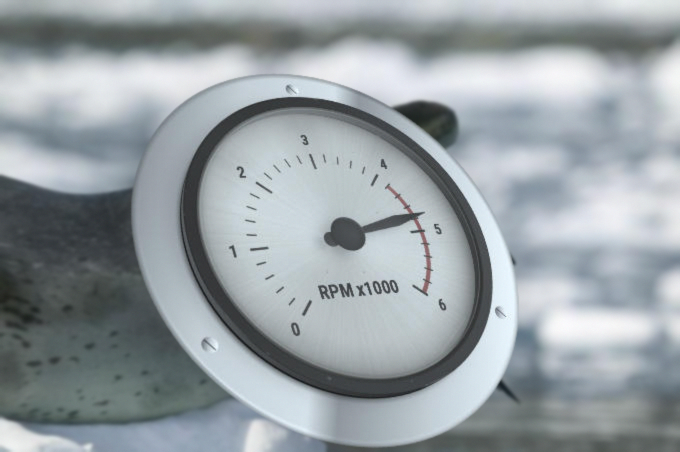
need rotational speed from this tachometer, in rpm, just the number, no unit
4800
